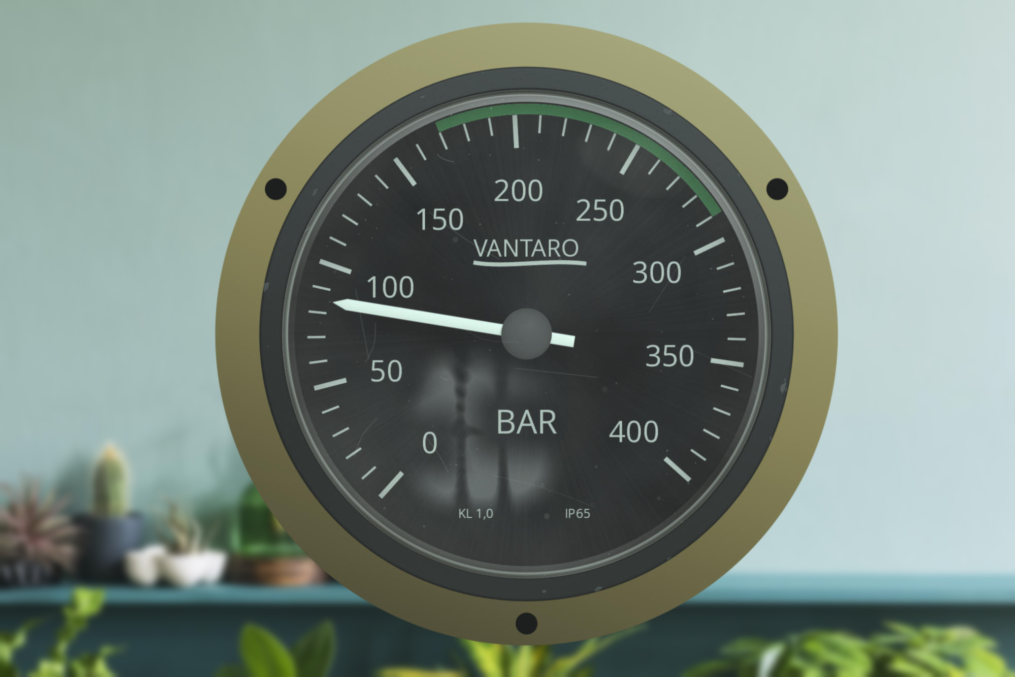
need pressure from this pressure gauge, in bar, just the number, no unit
85
